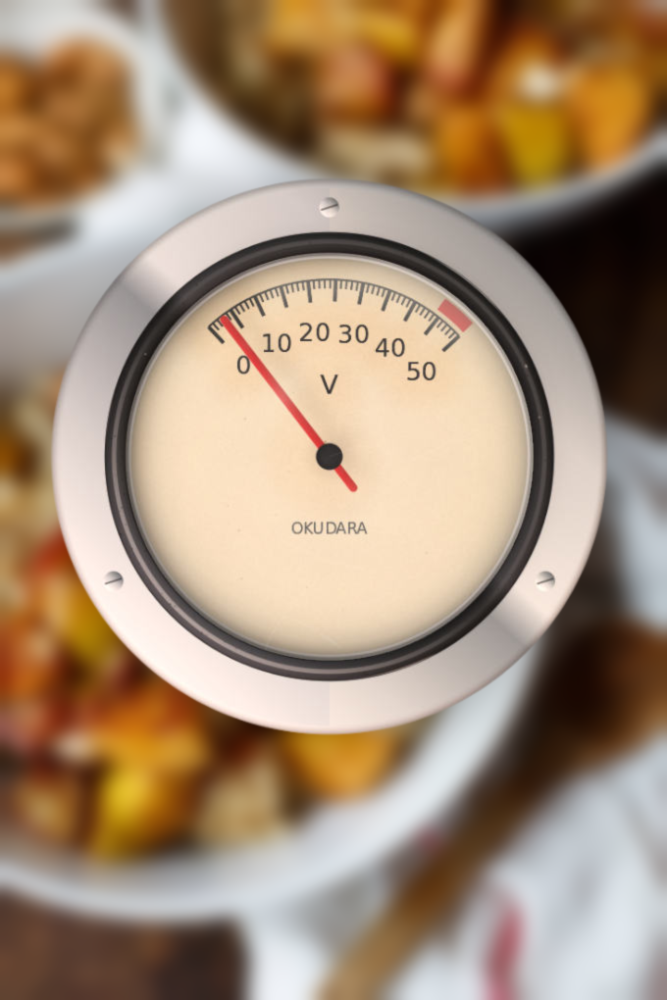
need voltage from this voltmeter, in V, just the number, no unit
3
